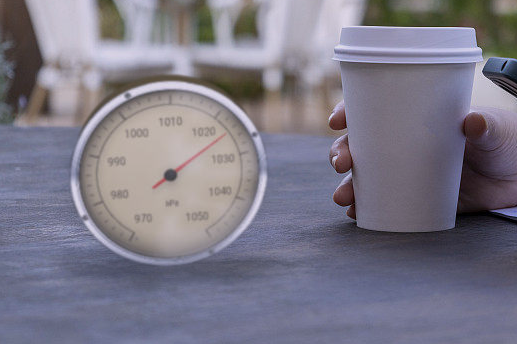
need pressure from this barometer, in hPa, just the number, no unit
1024
